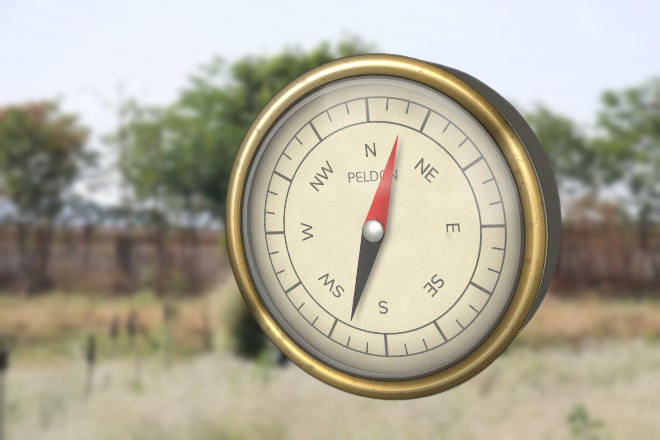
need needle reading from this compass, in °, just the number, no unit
20
